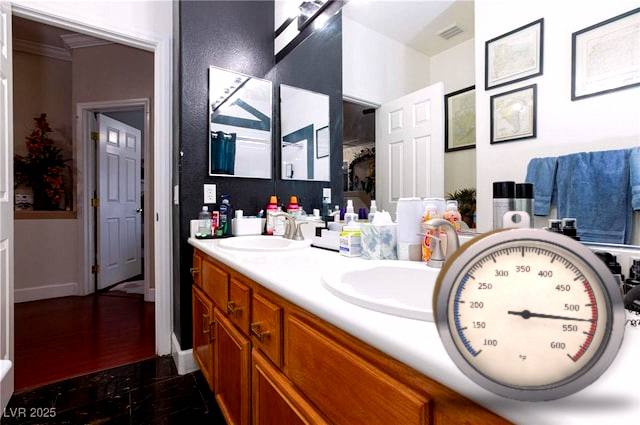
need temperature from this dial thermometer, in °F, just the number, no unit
525
